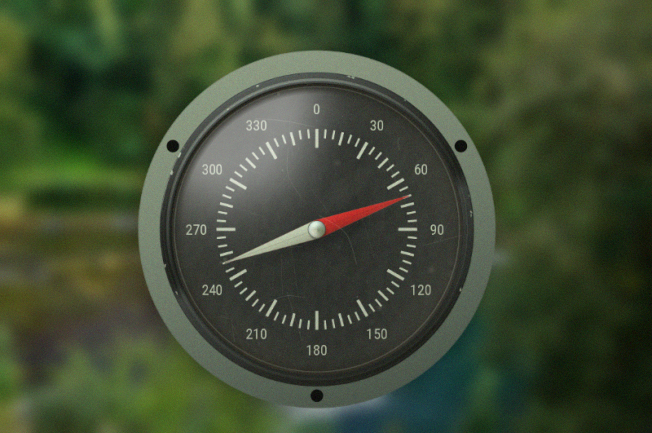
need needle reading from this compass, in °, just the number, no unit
70
